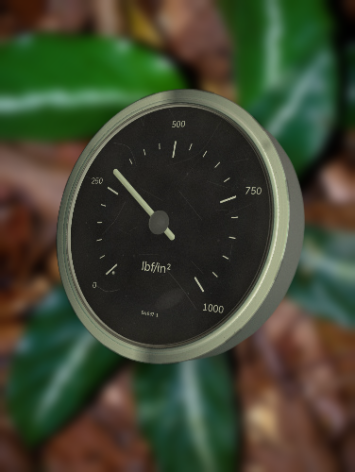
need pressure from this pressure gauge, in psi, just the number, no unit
300
